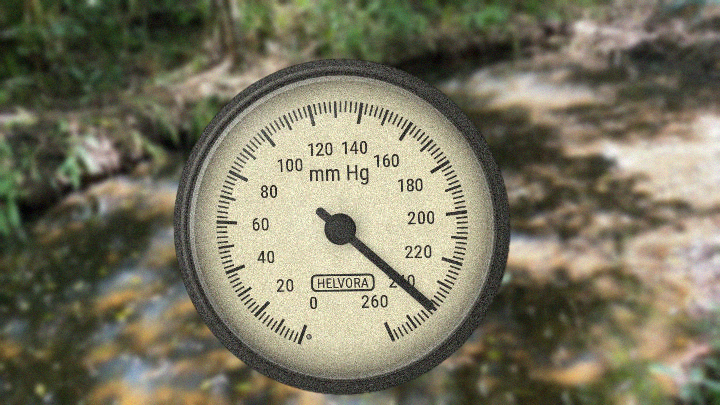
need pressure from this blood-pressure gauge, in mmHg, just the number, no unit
240
